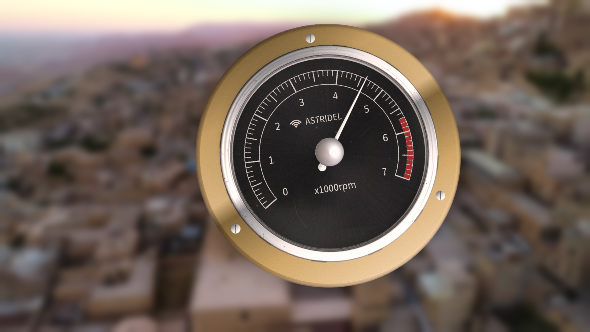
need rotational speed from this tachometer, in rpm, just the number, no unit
4600
